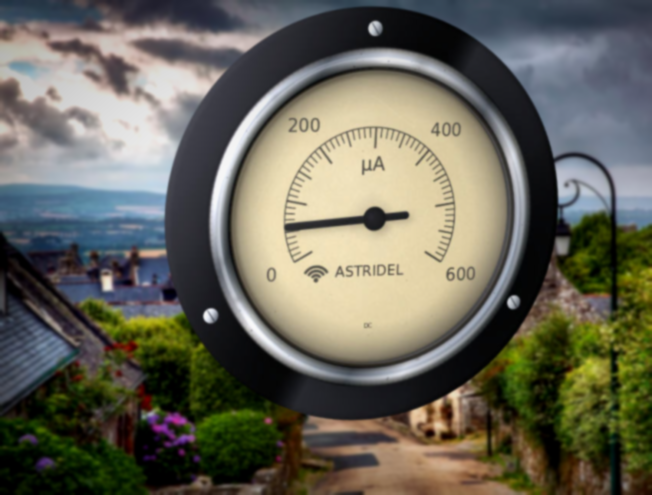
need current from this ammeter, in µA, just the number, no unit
60
